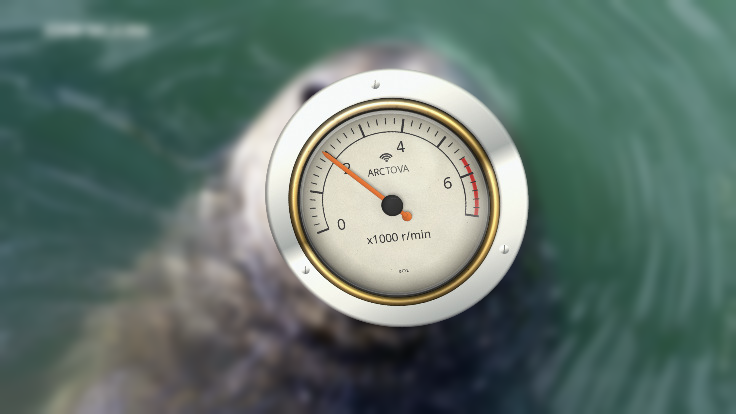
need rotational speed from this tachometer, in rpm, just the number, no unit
2000
